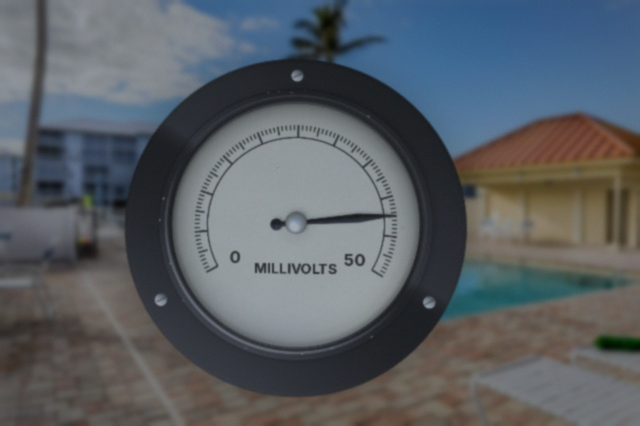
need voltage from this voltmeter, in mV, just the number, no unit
42.5
